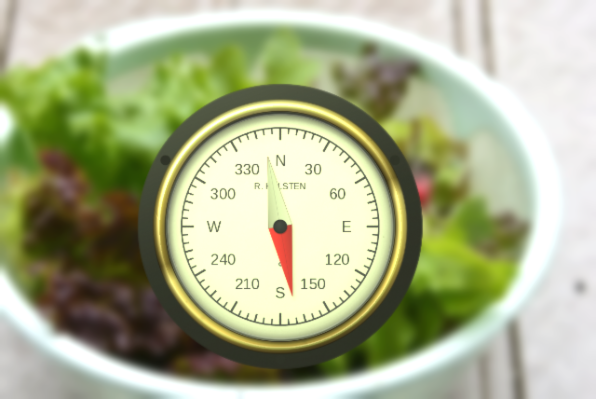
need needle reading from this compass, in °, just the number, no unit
170
